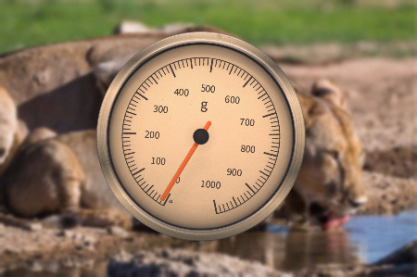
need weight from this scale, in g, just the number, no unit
10
